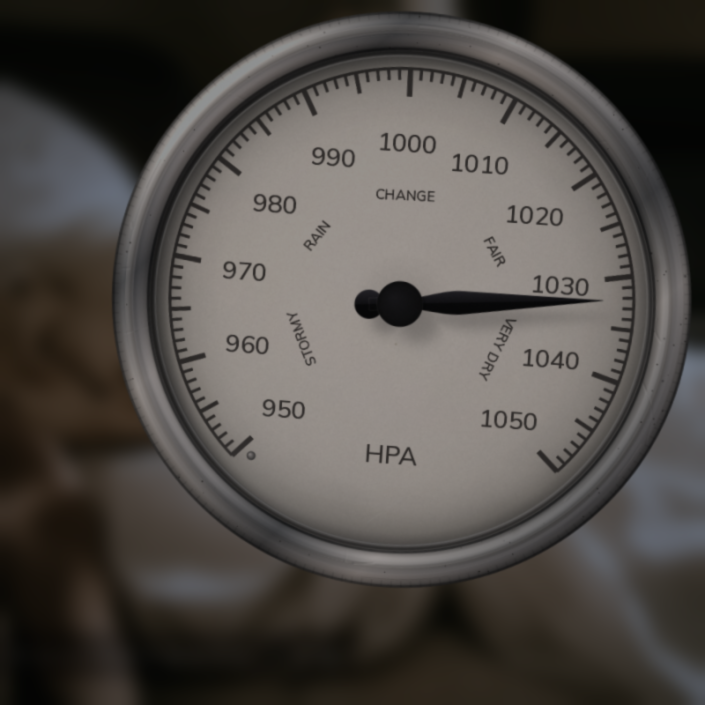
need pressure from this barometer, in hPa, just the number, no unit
1032
